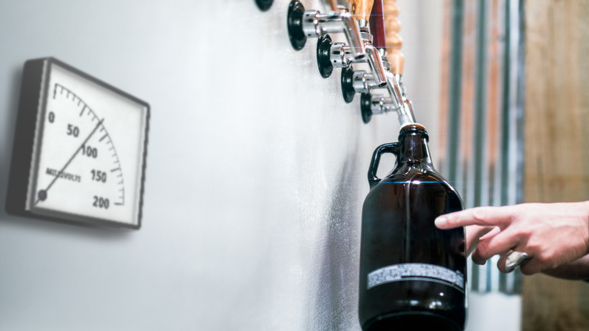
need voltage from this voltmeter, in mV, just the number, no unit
80
